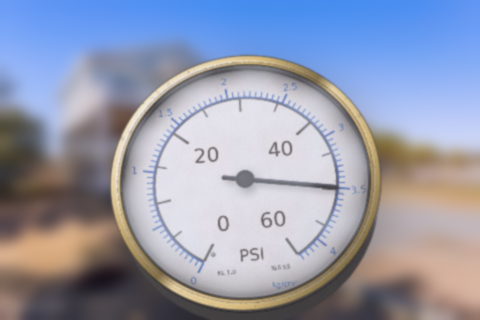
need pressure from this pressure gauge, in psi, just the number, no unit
50
